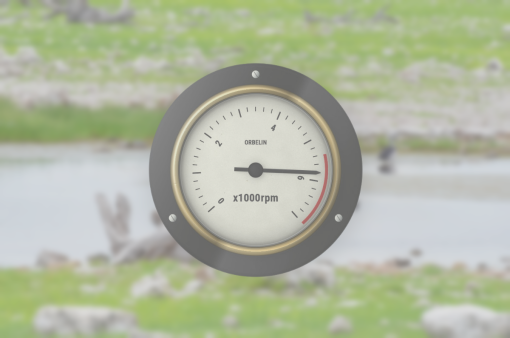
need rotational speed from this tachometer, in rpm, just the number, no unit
5800
